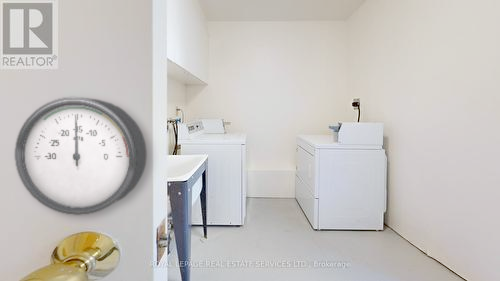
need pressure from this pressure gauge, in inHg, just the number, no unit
-15
